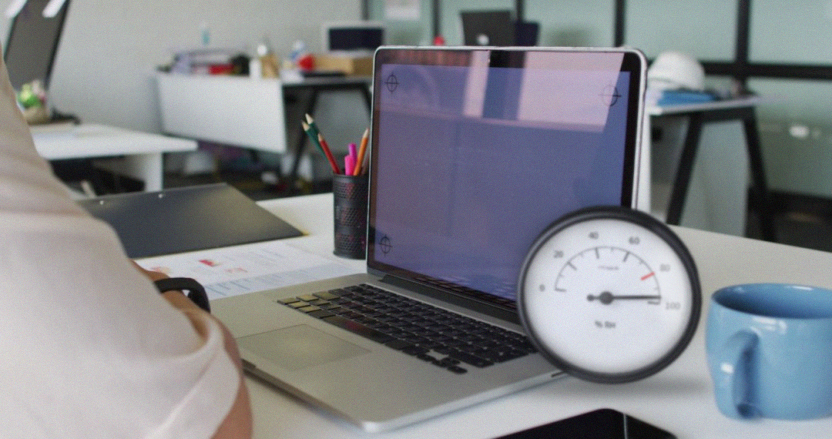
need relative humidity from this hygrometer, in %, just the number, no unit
95
